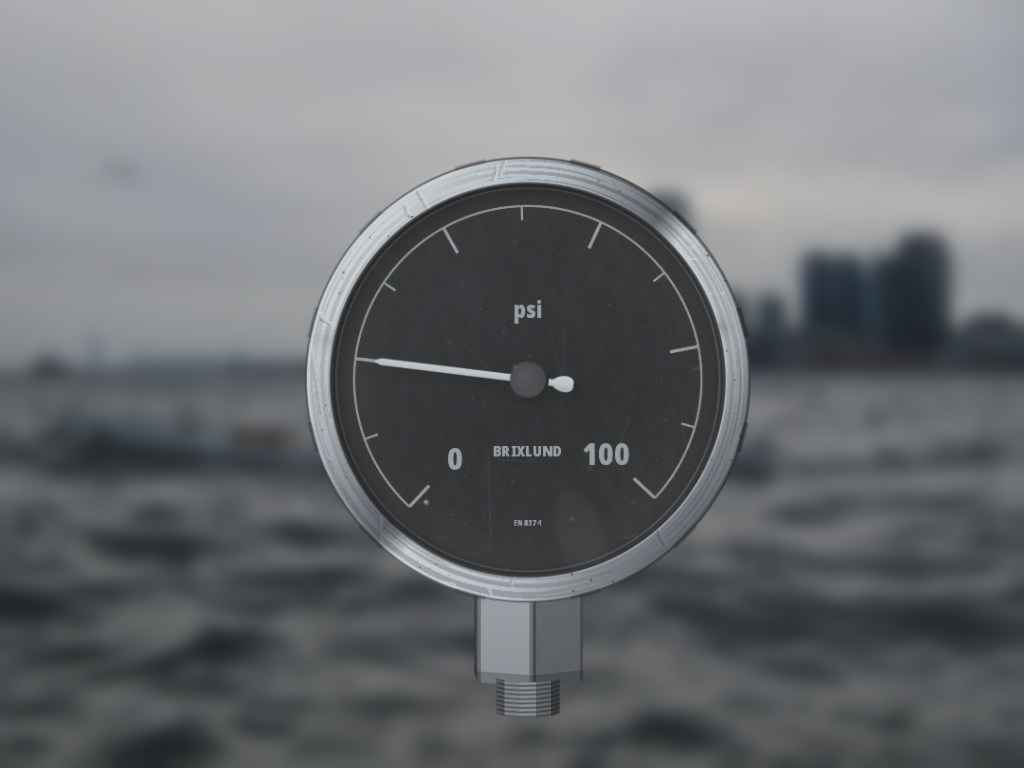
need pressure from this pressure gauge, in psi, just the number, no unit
20
